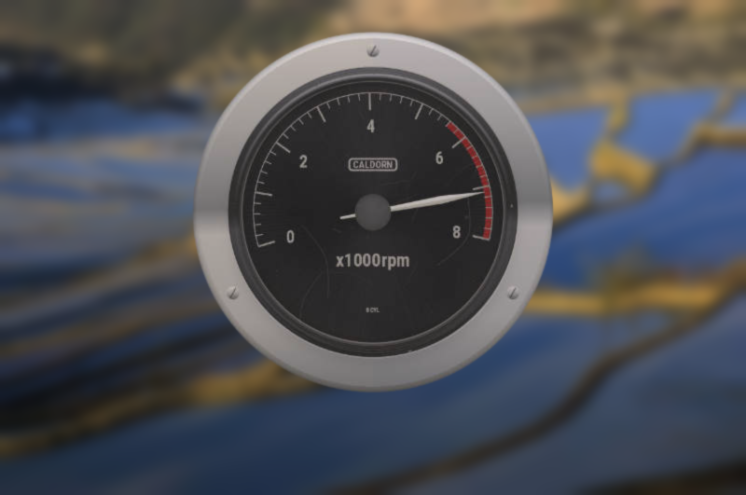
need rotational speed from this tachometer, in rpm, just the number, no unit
7100
